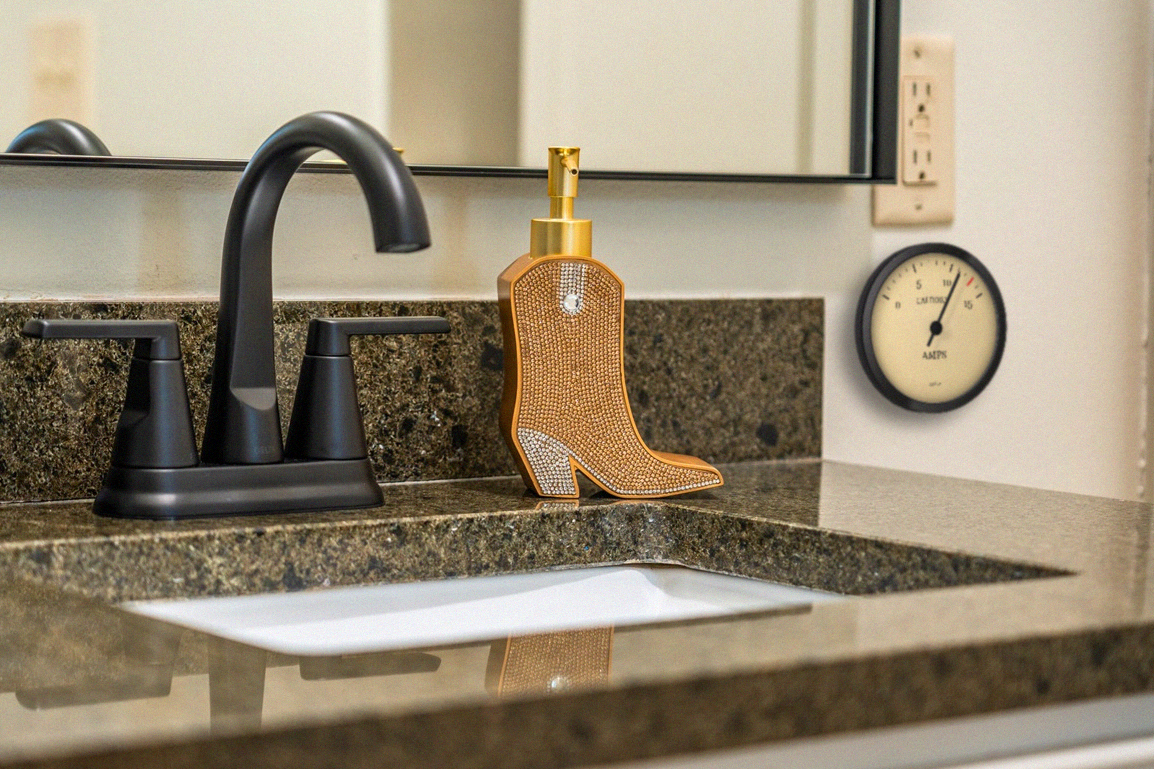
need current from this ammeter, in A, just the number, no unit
11
